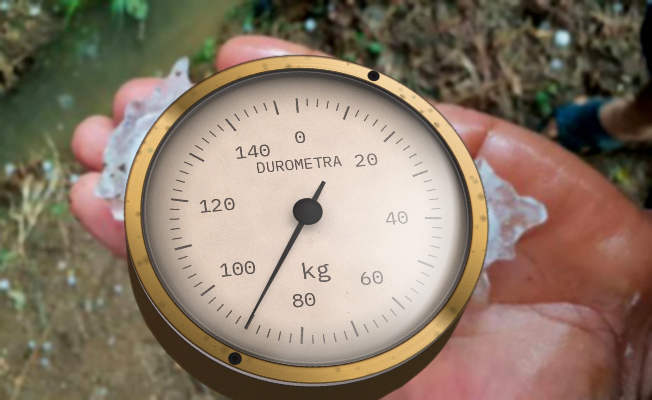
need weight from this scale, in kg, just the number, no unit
90
